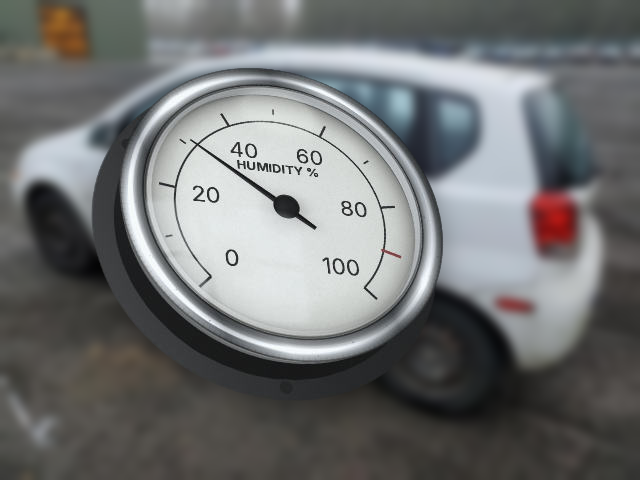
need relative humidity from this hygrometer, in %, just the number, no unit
30
